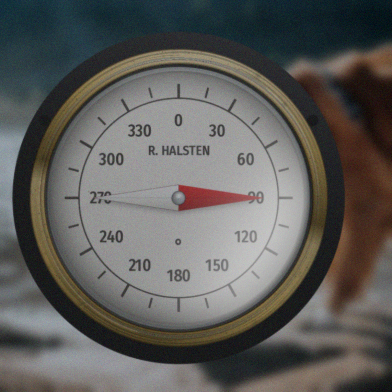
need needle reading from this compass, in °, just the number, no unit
90
